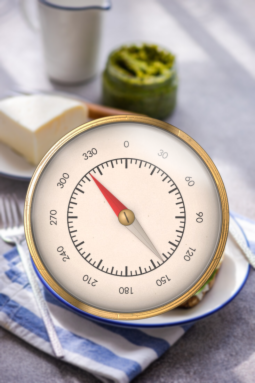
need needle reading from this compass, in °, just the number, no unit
320
